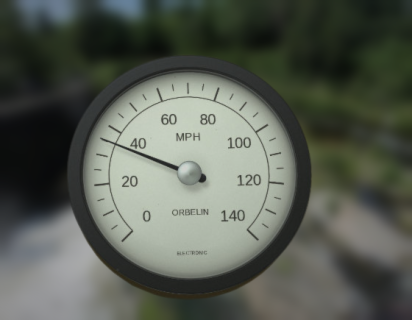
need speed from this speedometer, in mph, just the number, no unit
35
